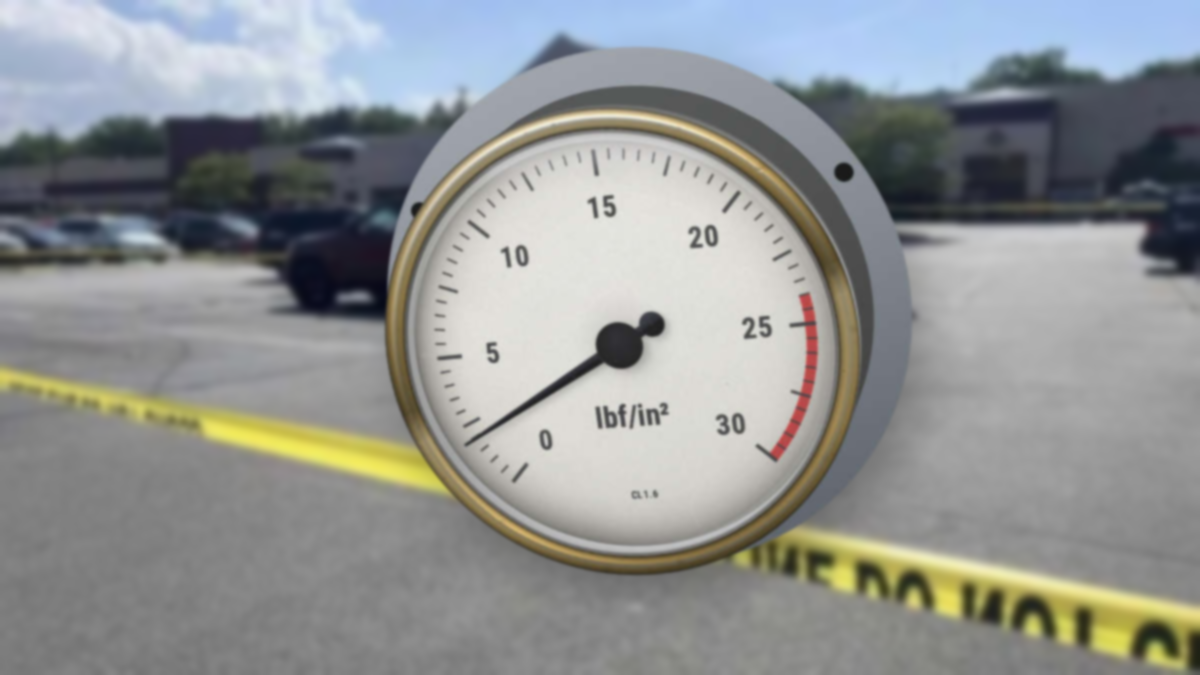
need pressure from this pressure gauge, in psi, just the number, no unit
2
